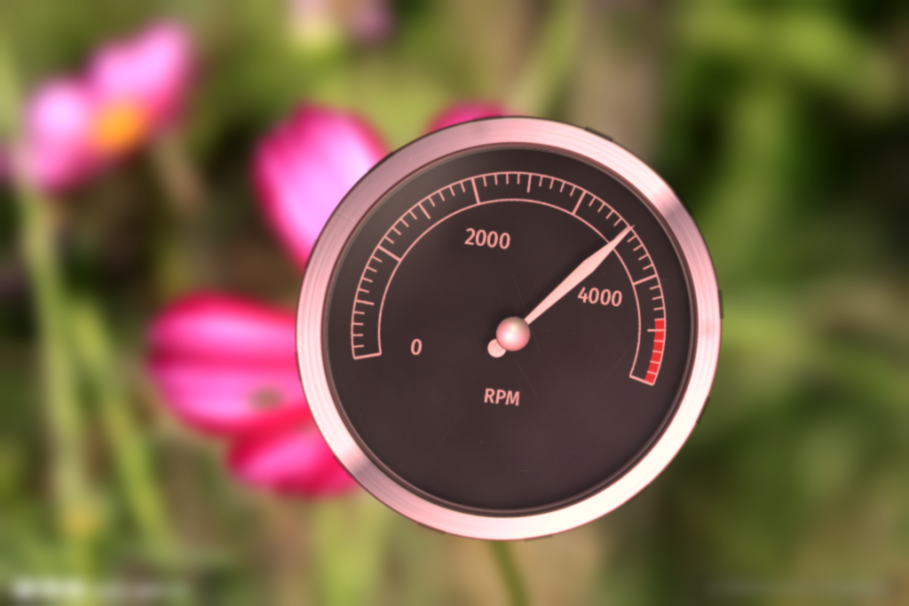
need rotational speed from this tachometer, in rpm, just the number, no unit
3500
